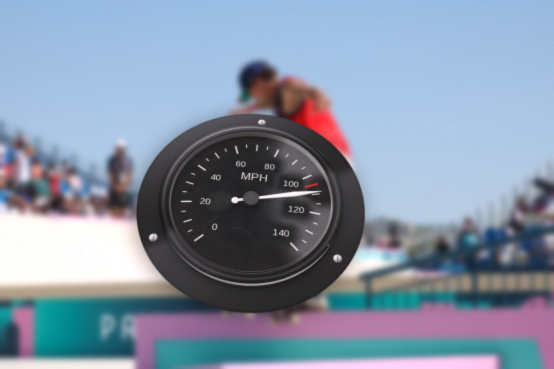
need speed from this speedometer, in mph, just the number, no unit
110
